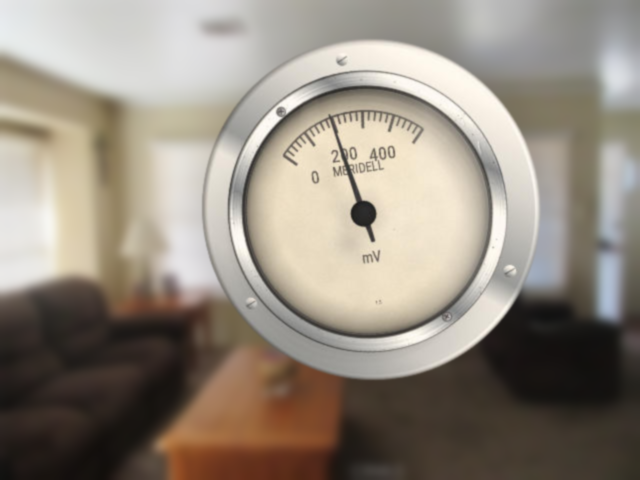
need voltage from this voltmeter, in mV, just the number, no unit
200
